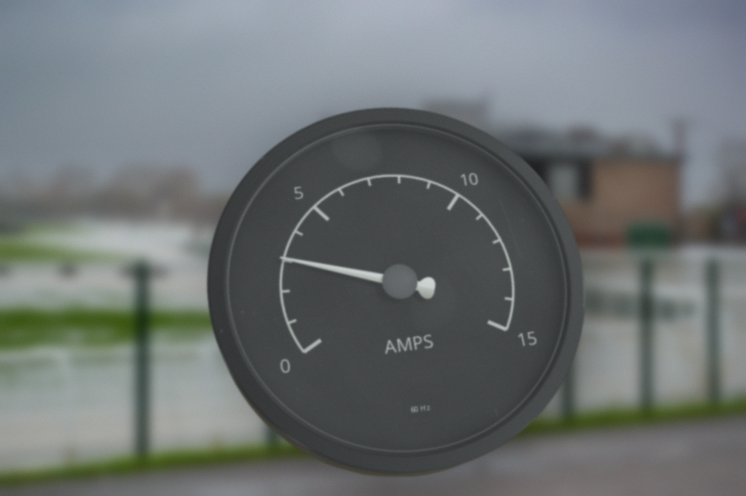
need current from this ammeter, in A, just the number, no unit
3
